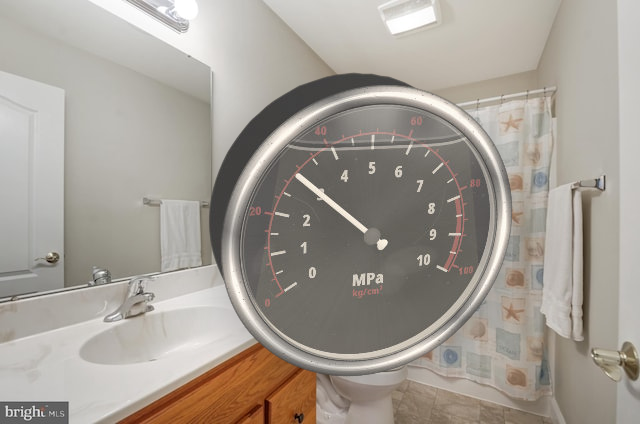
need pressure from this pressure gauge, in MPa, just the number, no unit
3
